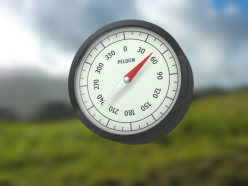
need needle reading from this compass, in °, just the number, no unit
50
